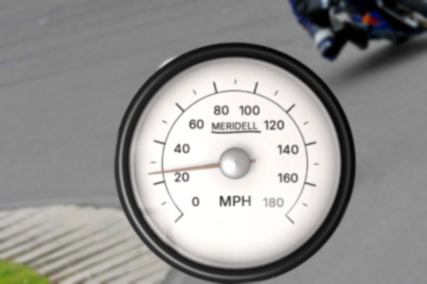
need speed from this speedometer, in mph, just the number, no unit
25
